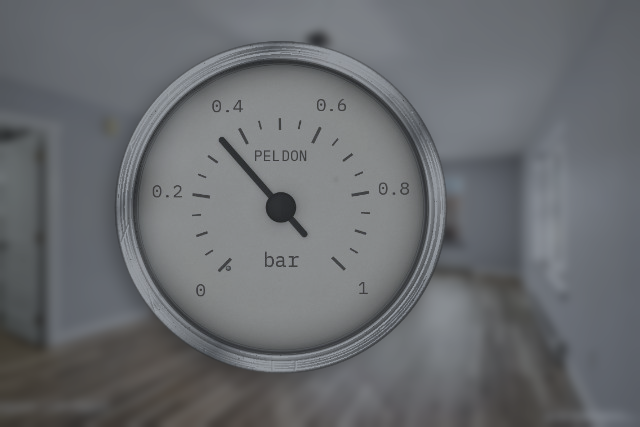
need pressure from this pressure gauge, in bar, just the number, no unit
0.35
